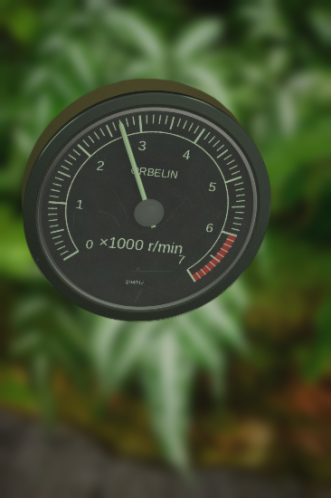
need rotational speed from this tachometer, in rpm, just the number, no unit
2700
